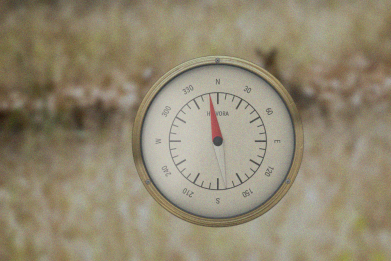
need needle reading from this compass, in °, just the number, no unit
350
